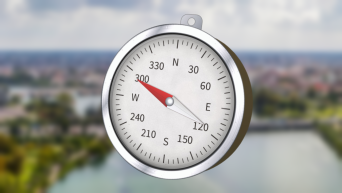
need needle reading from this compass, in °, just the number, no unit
295
